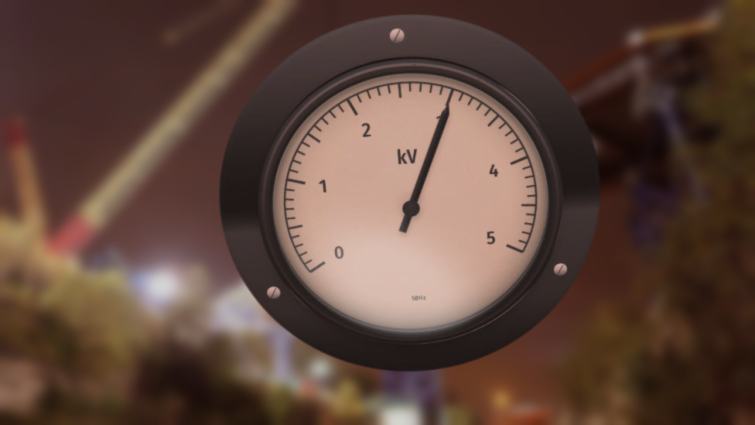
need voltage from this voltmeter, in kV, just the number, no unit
3
